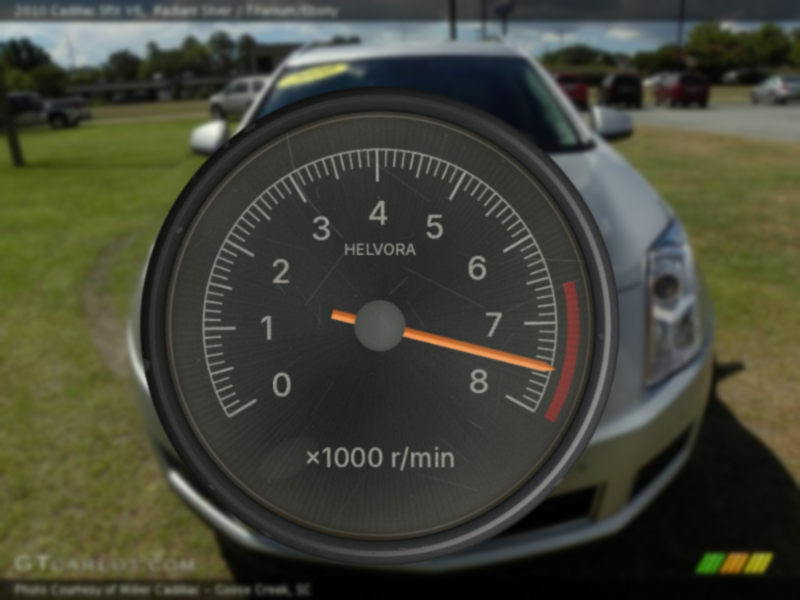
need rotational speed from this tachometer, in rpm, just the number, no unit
7500
